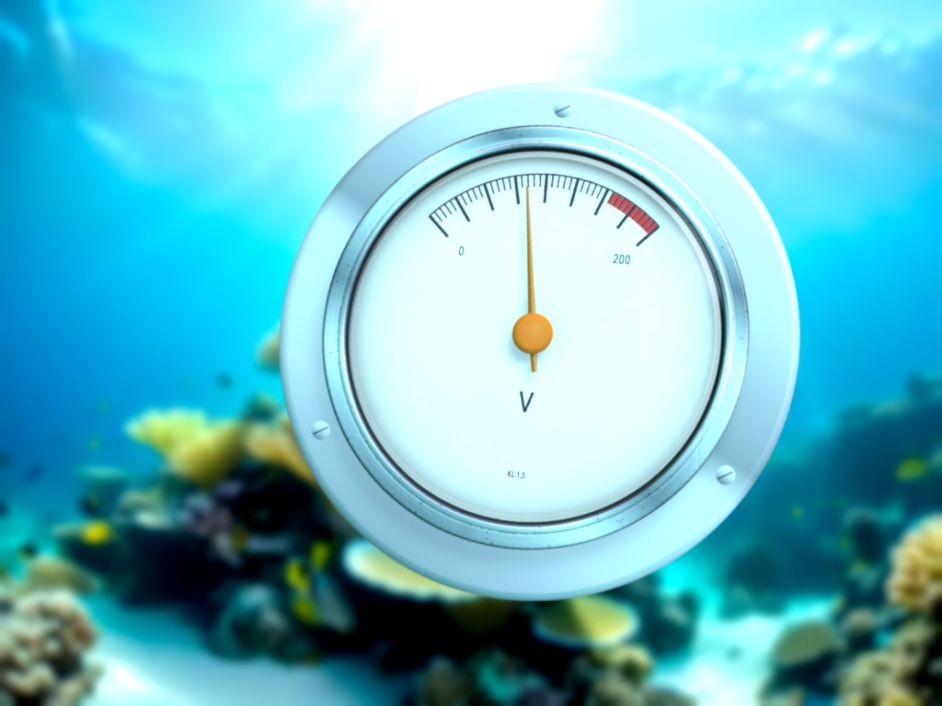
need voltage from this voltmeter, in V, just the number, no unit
85
